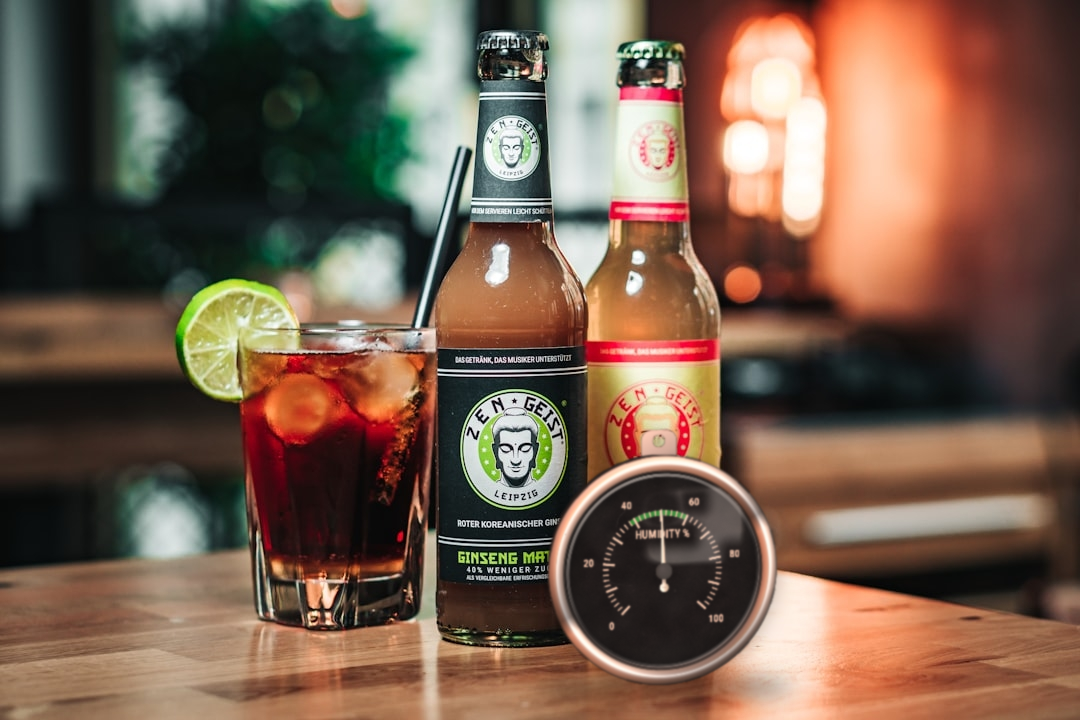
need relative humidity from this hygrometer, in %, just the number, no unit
50
